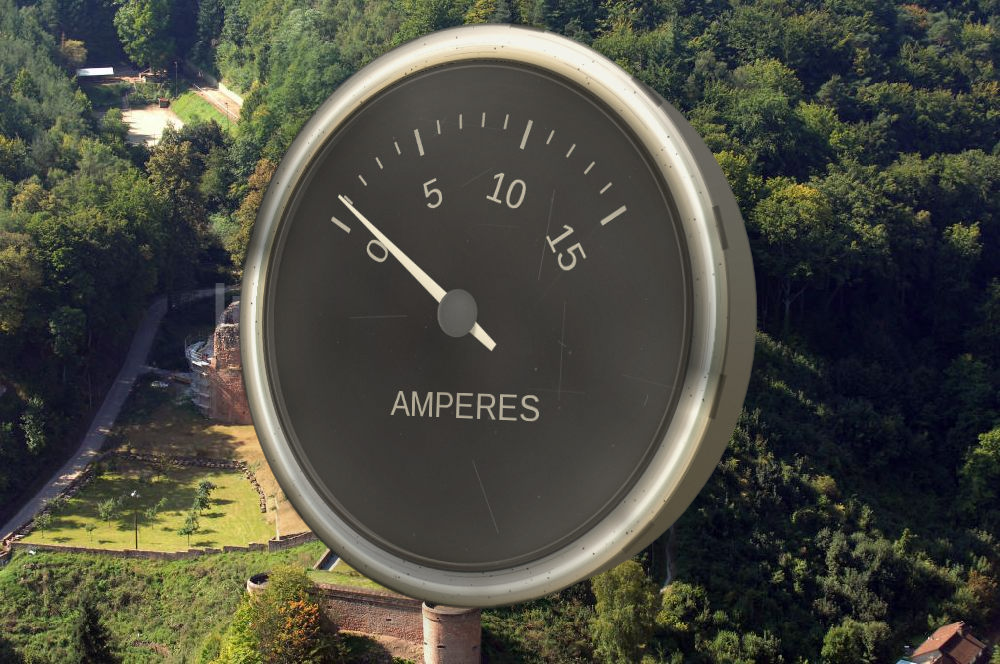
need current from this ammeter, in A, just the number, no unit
1
